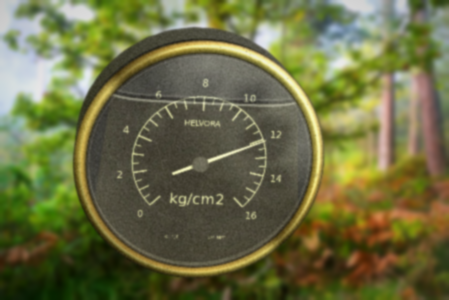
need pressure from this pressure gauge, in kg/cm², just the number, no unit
12
